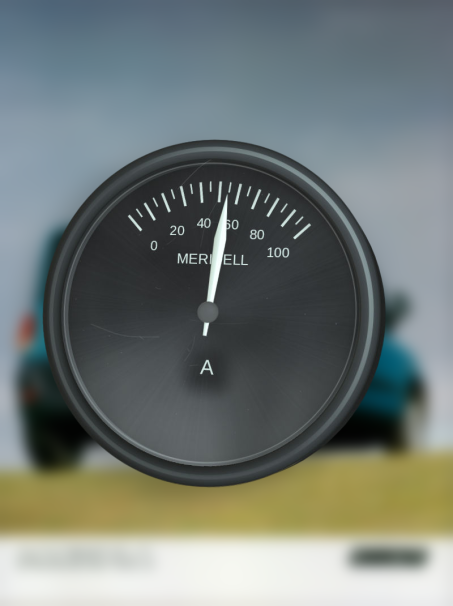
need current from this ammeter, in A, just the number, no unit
55
